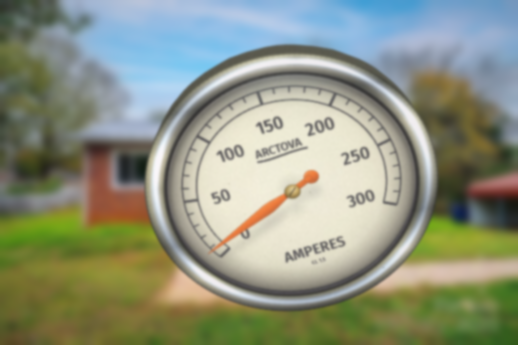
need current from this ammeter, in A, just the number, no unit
10
